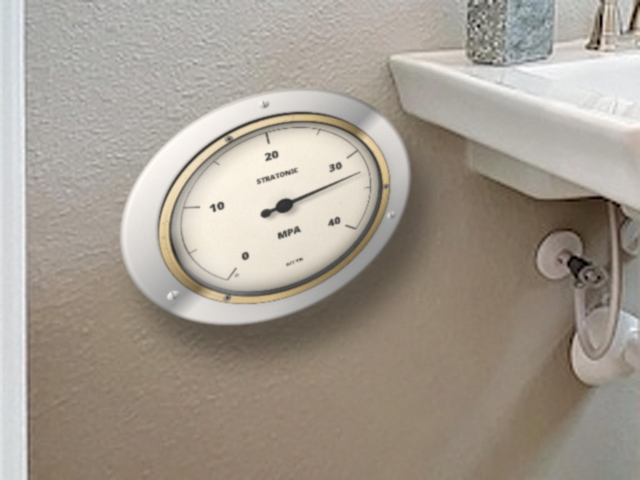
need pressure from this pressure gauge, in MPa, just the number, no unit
32.5
